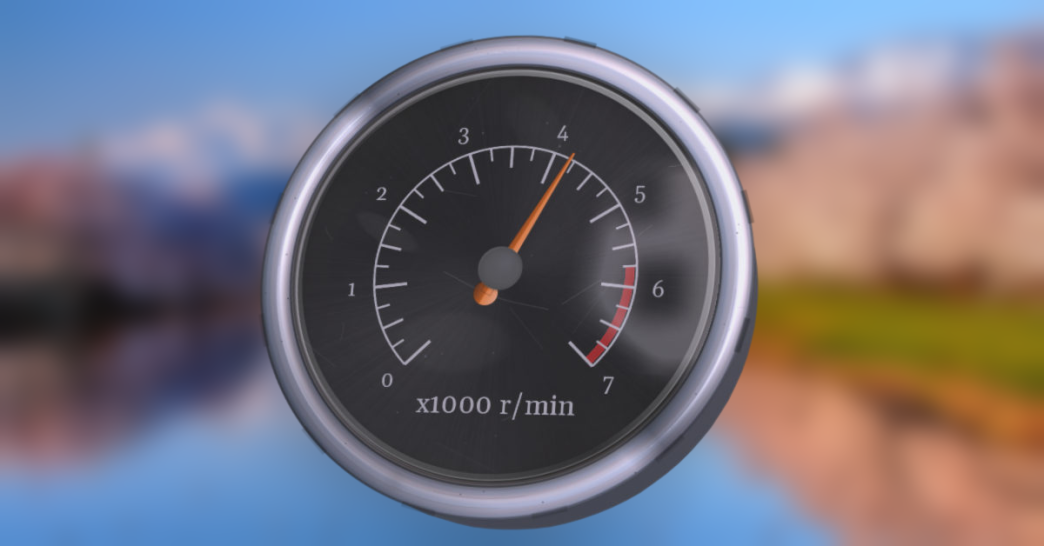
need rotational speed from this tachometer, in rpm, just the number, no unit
4250
